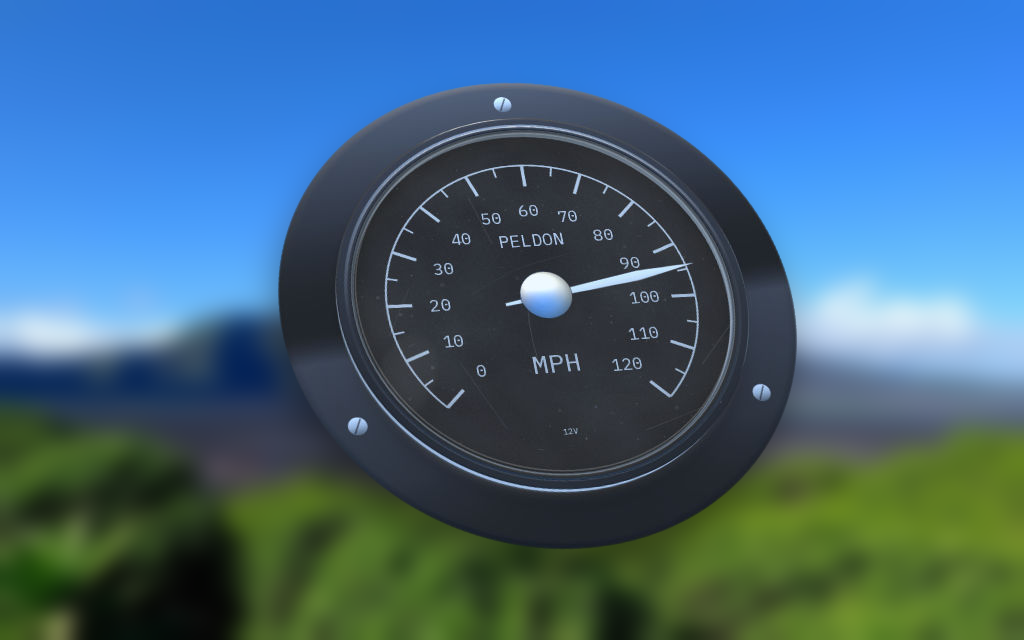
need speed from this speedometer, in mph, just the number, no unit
95
